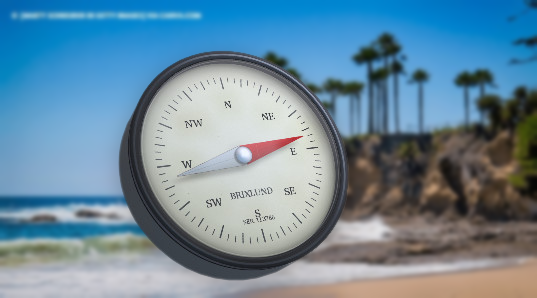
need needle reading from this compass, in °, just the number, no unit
80
